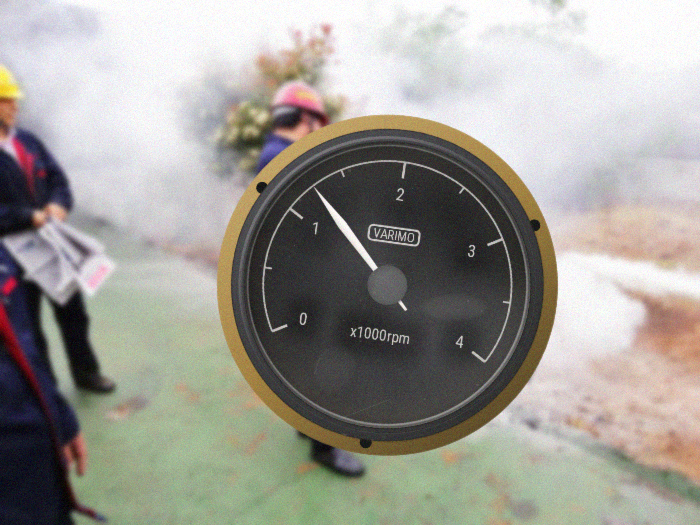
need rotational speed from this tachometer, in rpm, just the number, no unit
1250
